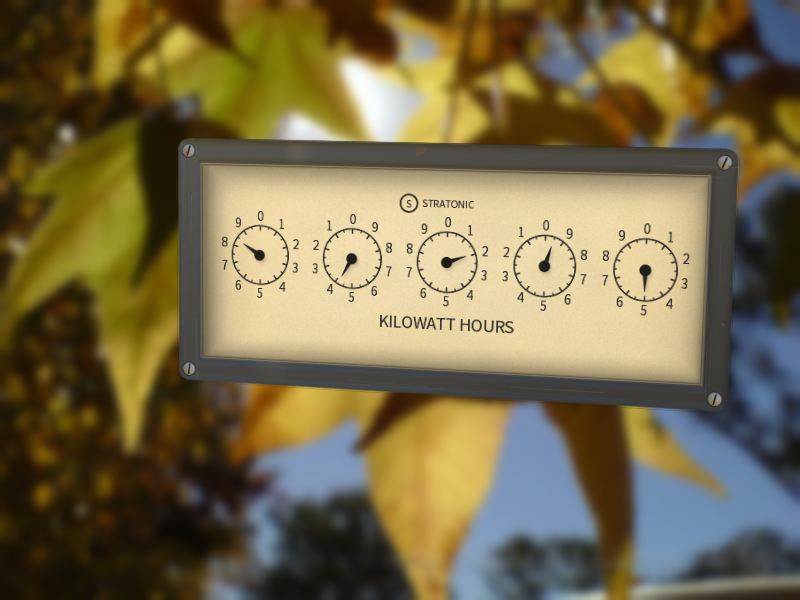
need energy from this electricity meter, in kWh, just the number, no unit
84195
